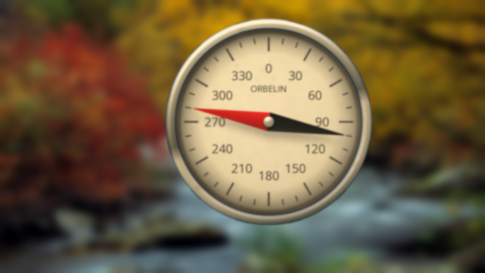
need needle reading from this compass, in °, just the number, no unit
280
